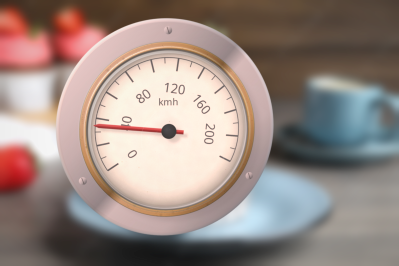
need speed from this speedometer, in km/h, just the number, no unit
35
